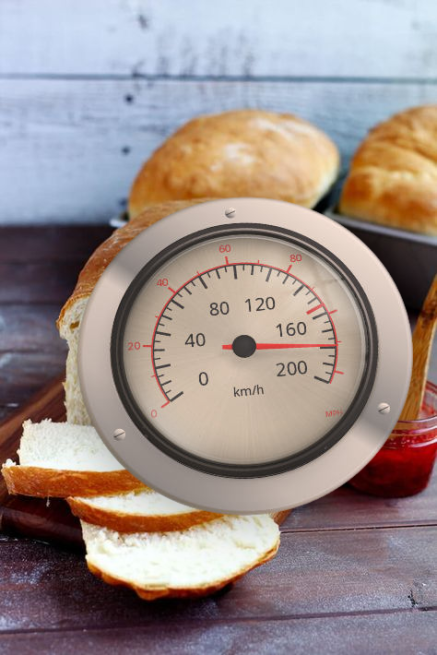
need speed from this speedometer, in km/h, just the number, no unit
180
